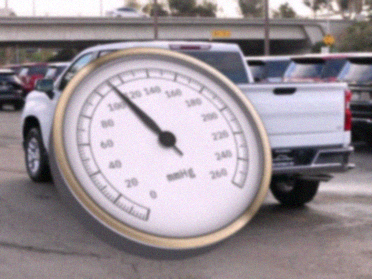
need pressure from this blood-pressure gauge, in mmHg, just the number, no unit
110
